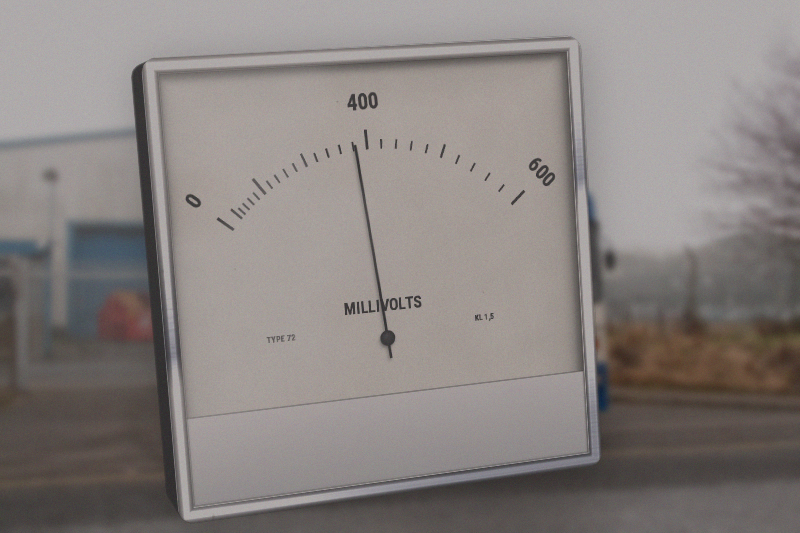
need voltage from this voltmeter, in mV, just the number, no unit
380
